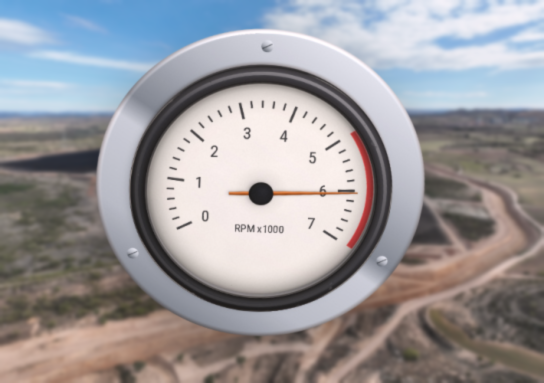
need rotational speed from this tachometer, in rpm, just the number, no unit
6000
